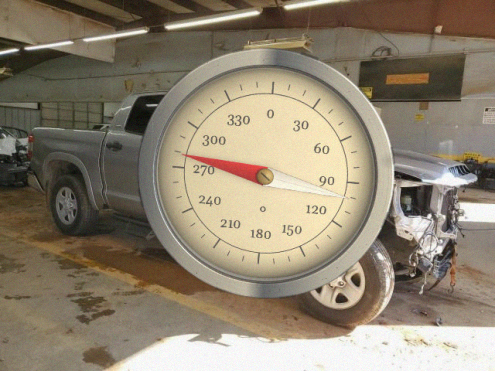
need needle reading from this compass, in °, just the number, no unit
280
